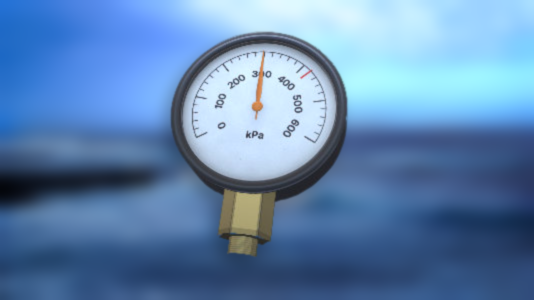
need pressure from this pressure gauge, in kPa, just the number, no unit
300
